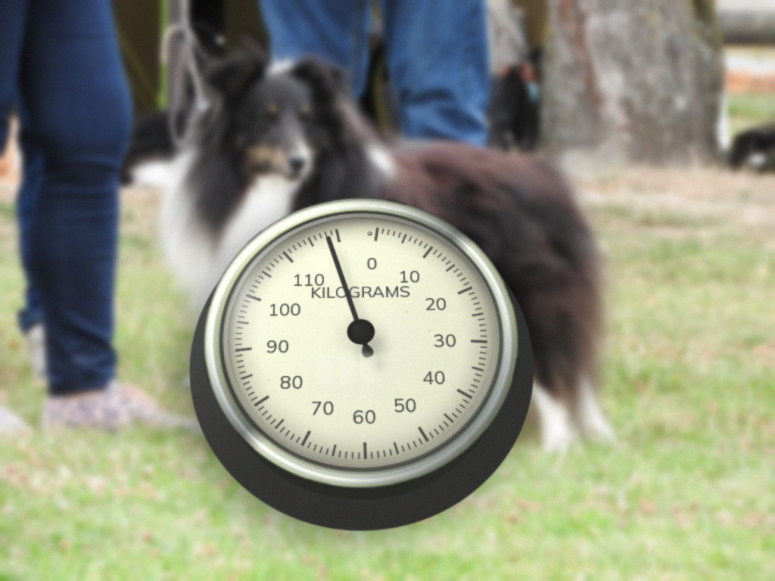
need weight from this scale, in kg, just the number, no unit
118
